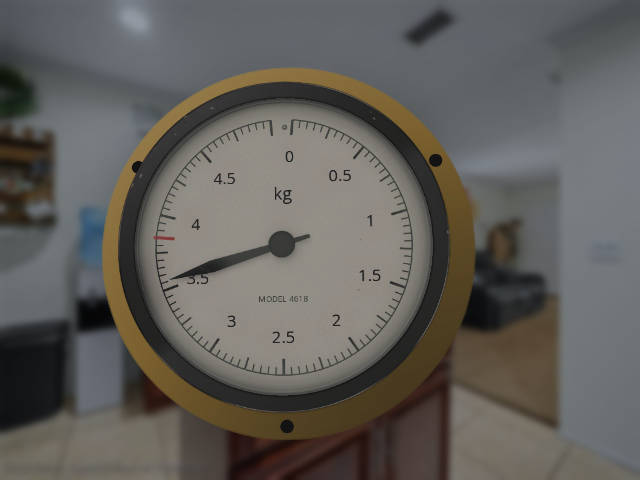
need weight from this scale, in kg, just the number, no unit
3.55
